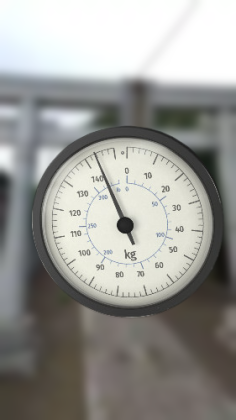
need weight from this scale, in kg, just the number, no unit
144
